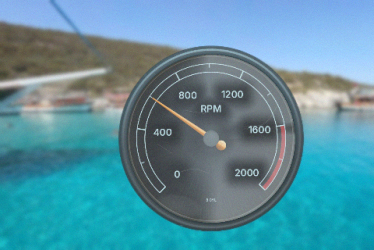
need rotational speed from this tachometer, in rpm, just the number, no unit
600
